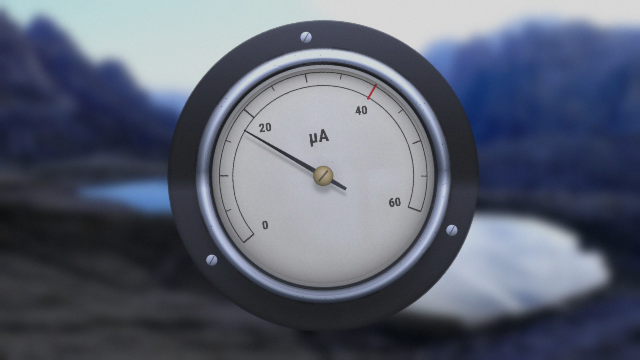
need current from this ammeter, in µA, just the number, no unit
17.5
